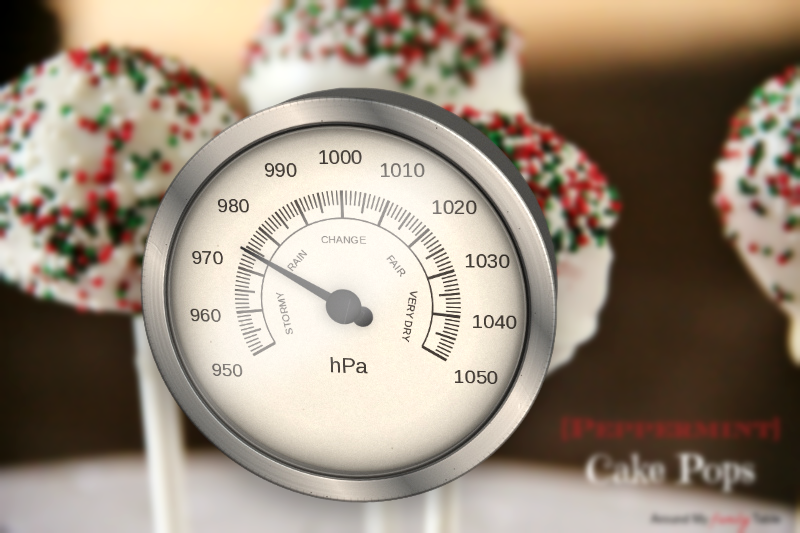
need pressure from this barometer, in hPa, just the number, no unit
975
